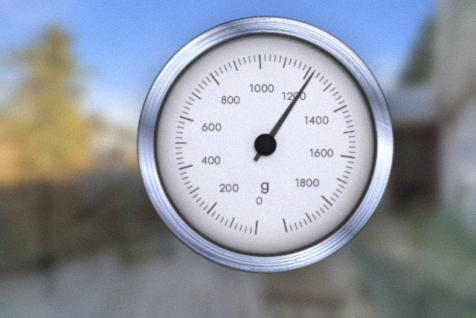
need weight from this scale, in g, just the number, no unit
1220
